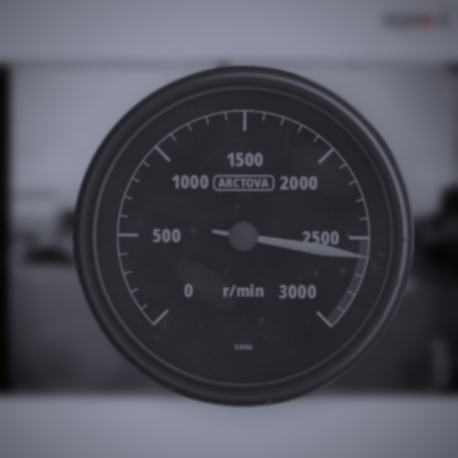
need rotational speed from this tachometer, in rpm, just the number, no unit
2600
